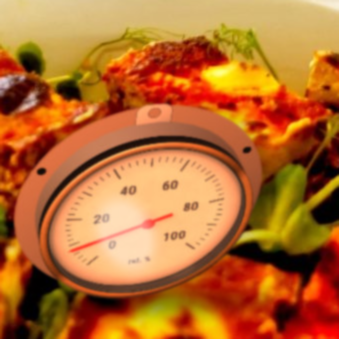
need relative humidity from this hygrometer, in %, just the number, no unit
10
